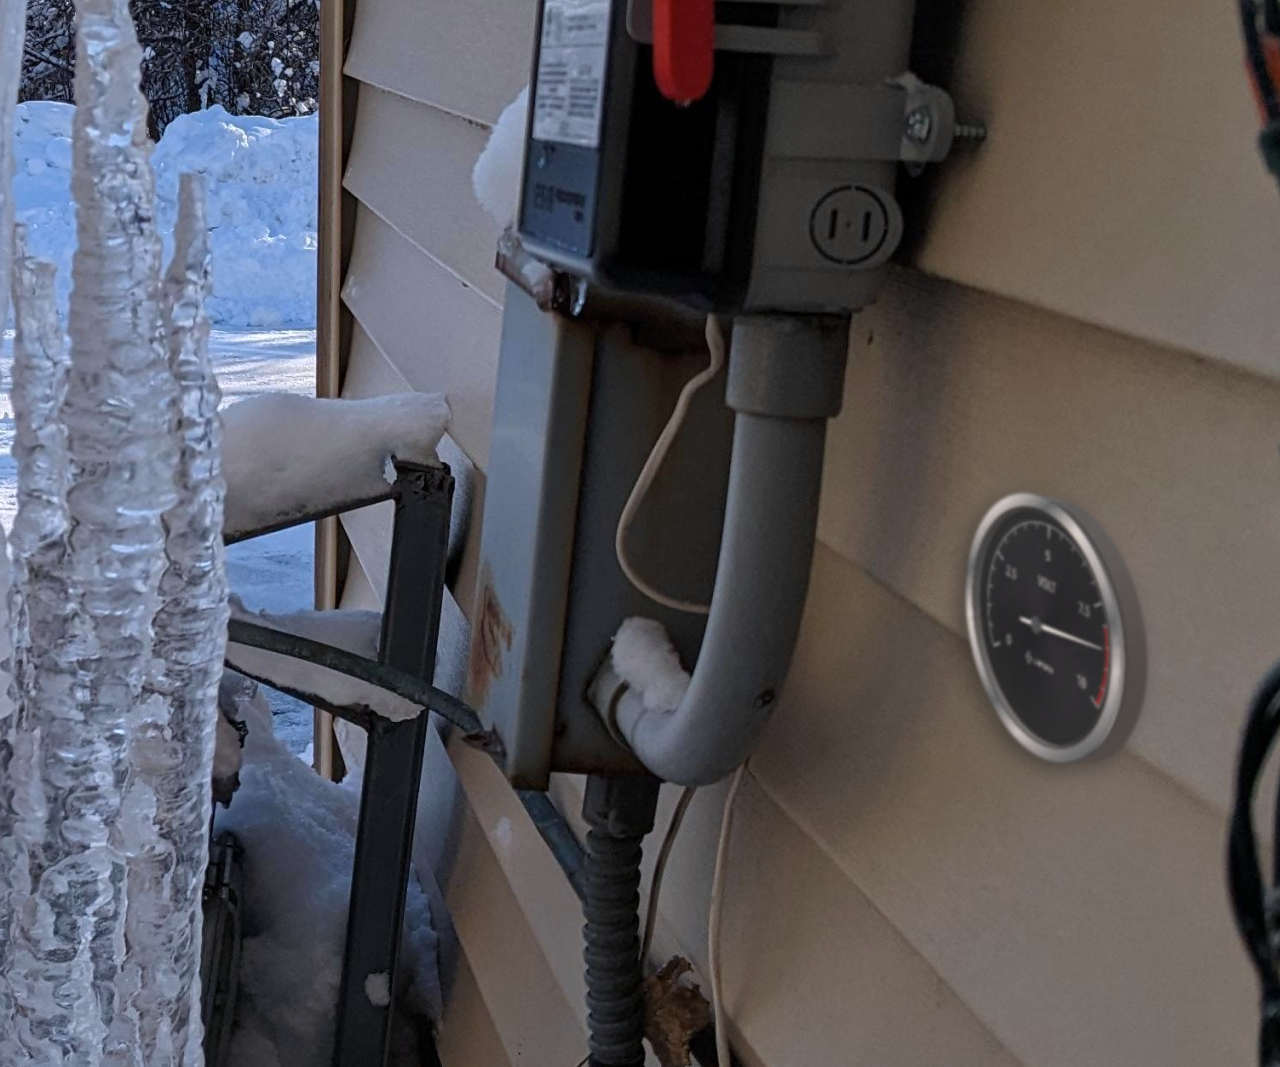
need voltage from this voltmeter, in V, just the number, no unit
8.5
